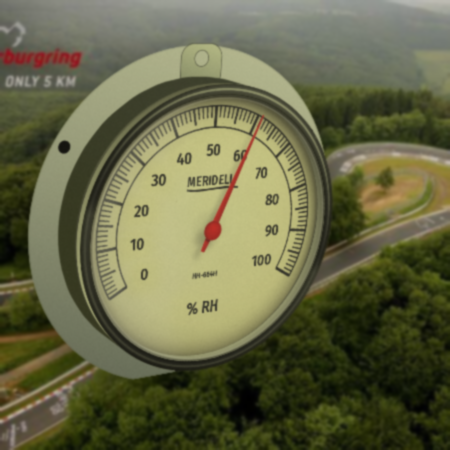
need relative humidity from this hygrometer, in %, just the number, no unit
60
